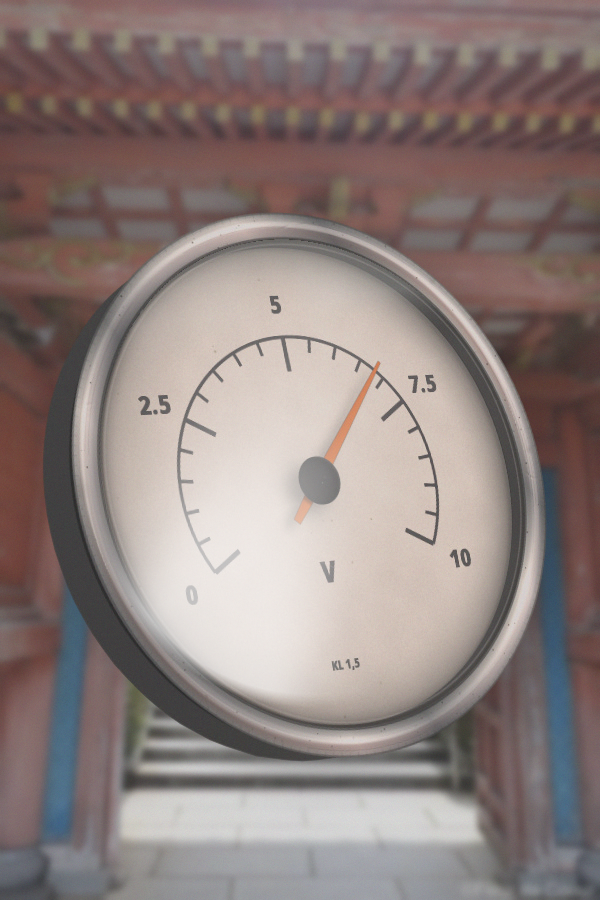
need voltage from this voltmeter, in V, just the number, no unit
6.75
